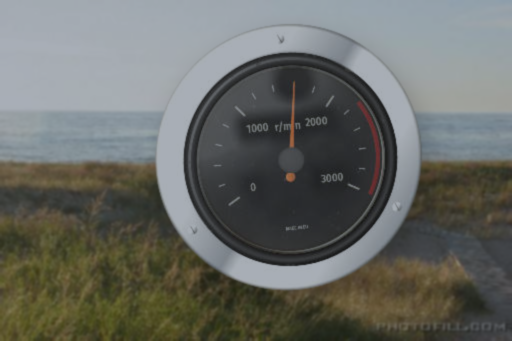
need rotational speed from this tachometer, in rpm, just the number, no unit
1600
